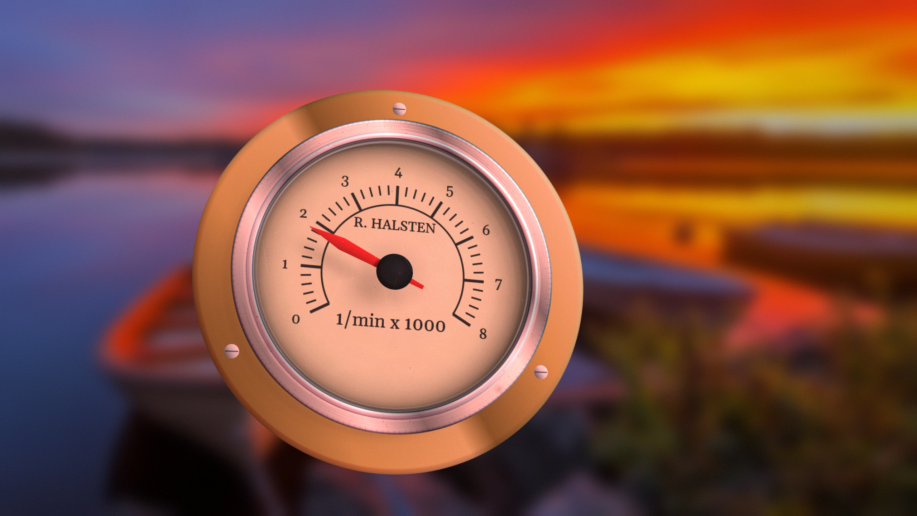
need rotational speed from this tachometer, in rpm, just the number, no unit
1800
